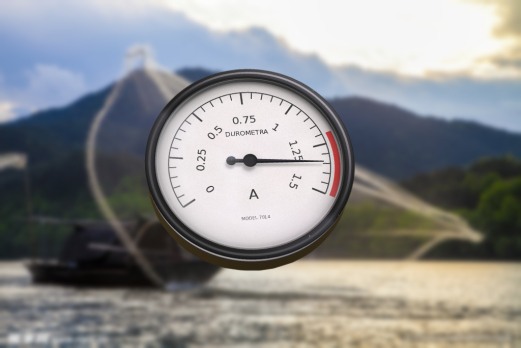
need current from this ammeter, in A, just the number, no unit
1.35
